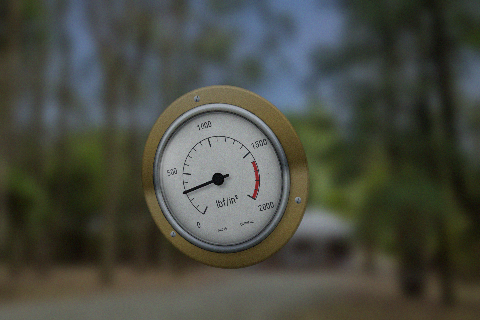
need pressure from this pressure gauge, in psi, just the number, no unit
300
